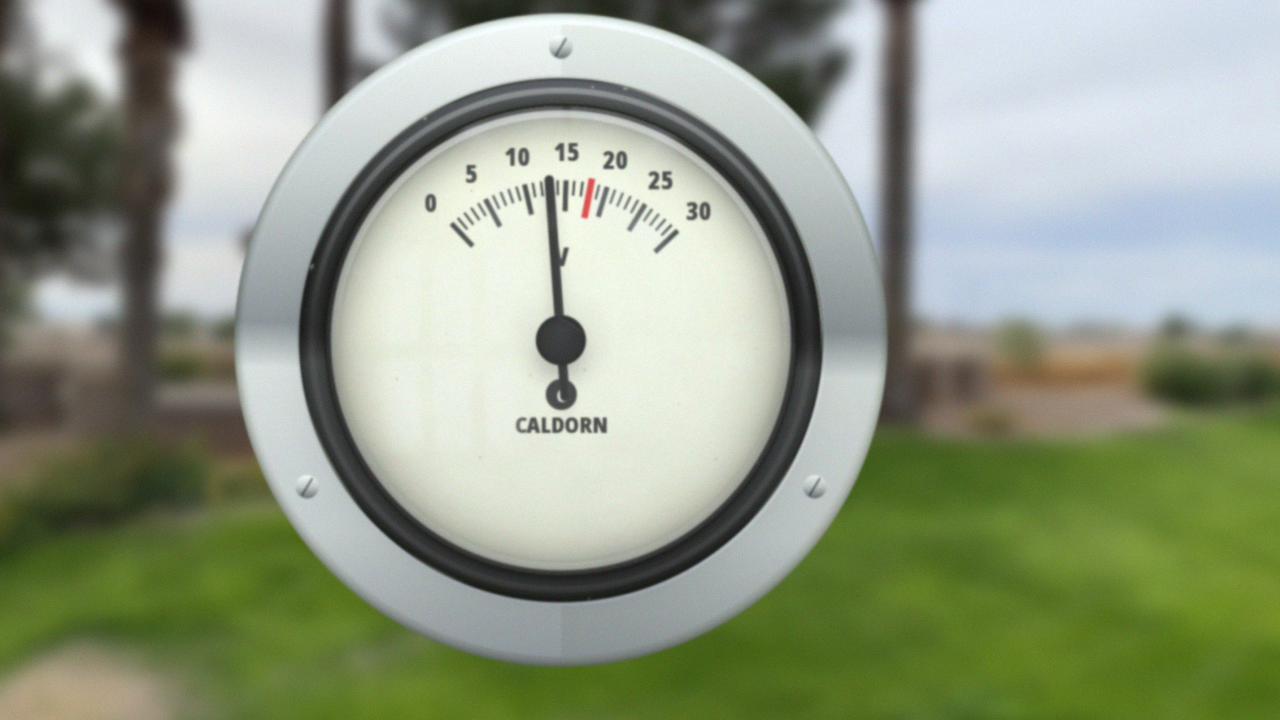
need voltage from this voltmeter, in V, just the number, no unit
13
